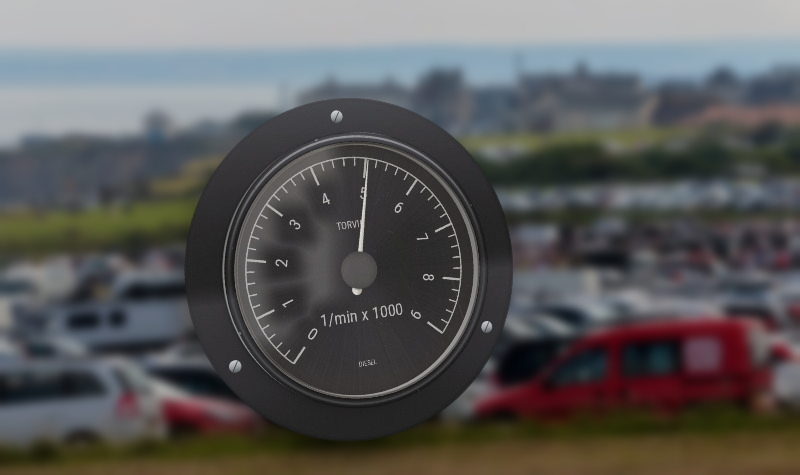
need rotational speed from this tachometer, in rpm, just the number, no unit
5000
